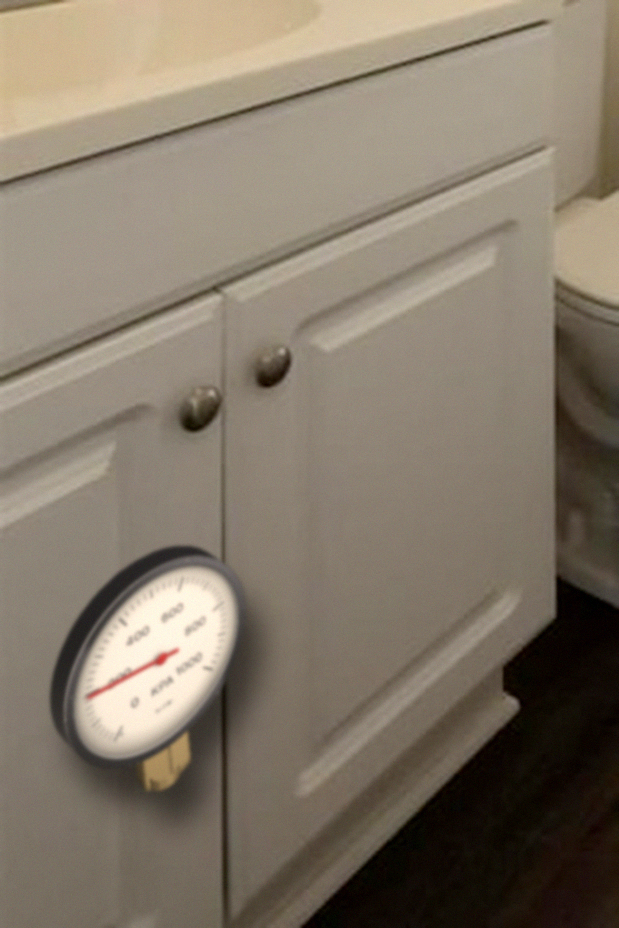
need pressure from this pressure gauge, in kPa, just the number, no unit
200
